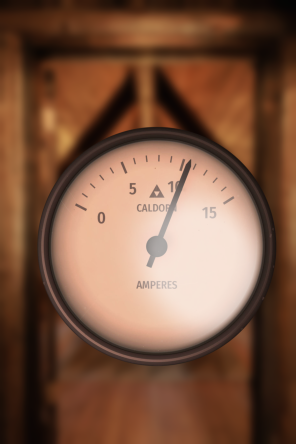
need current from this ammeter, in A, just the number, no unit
10.5
